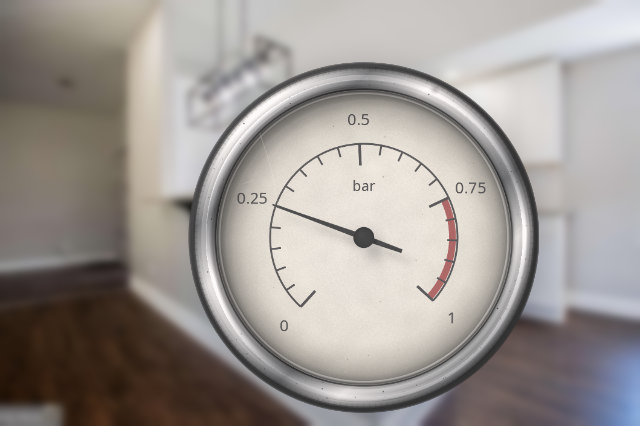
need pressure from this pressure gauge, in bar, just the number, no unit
0.25
